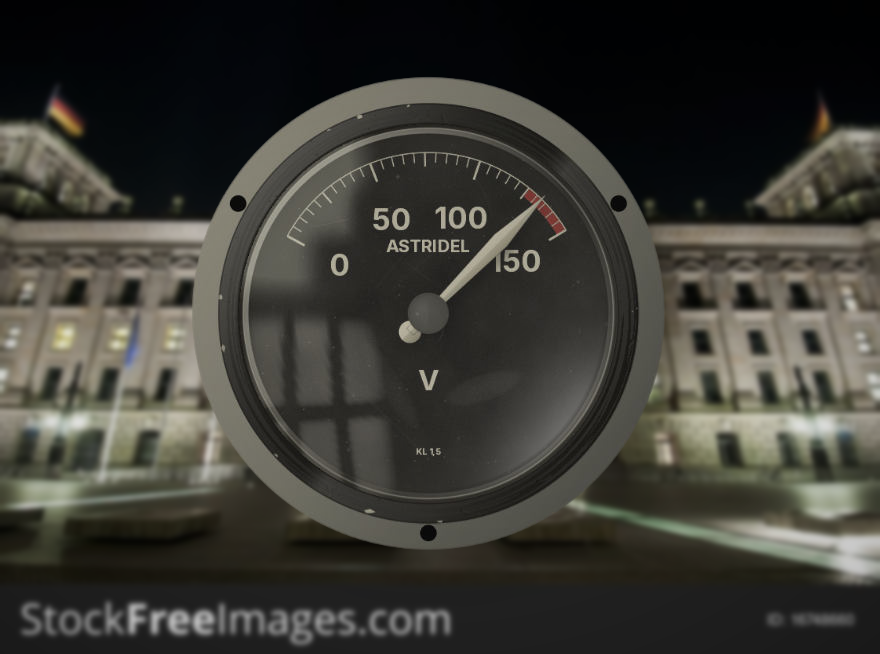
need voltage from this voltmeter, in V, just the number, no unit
132.5
